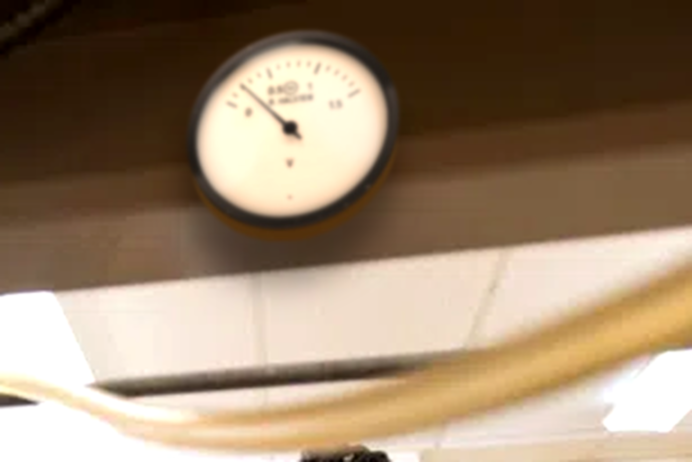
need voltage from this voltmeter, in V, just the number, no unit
0.2
